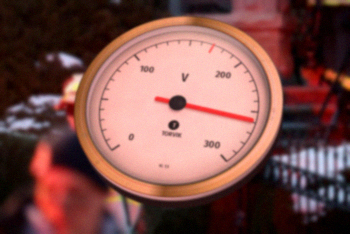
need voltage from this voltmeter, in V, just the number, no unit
260
